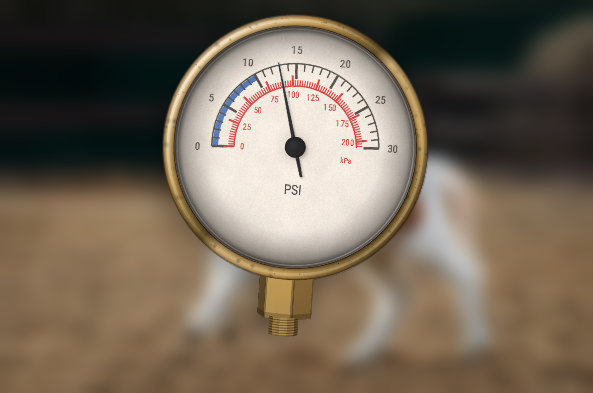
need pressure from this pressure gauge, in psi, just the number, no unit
13
